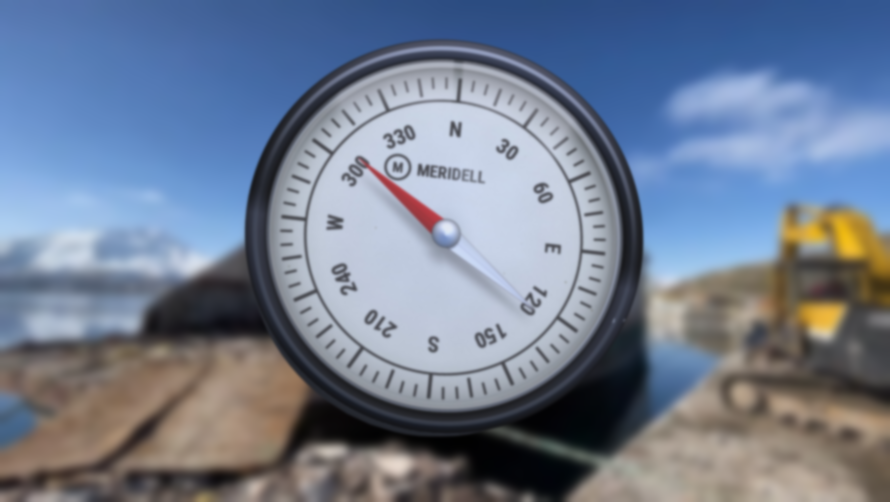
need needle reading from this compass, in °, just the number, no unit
305
